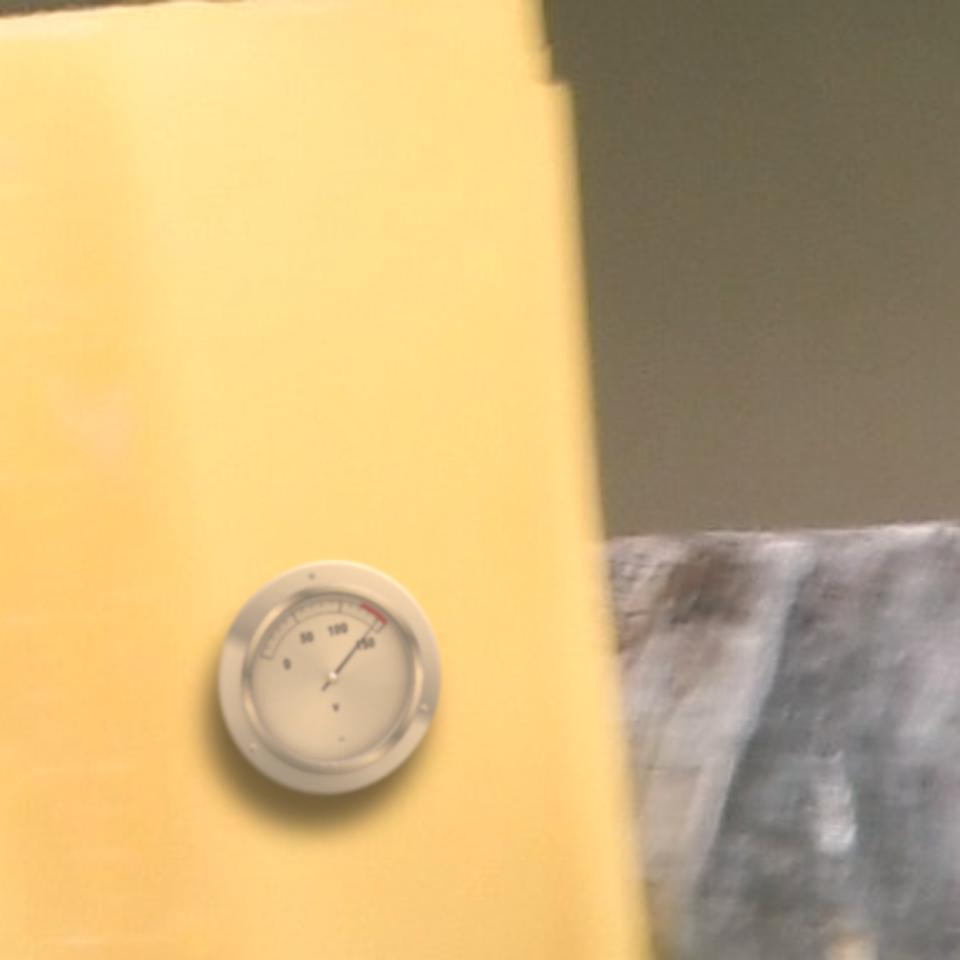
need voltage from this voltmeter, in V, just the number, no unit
140
